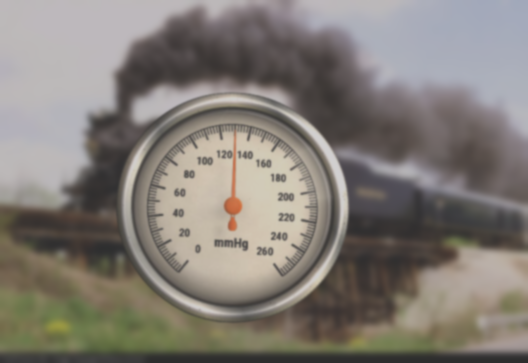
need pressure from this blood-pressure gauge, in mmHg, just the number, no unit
130
